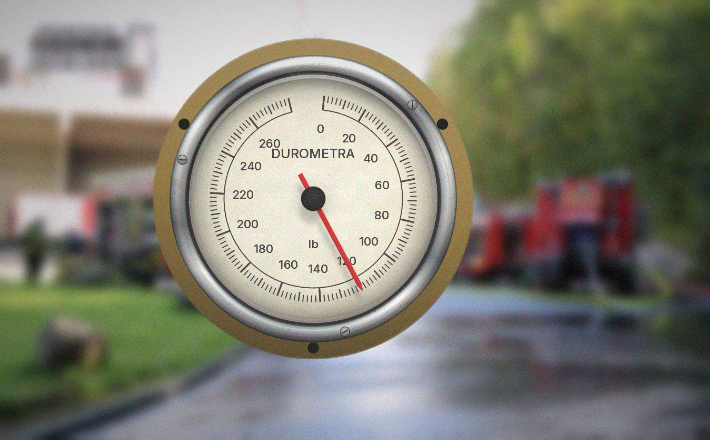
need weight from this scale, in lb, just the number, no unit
120
